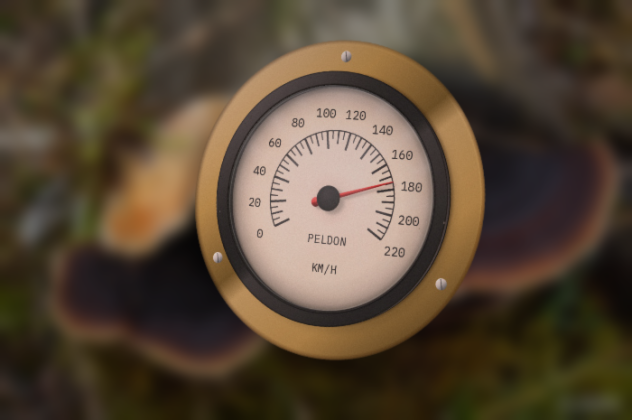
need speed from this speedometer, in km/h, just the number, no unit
175
